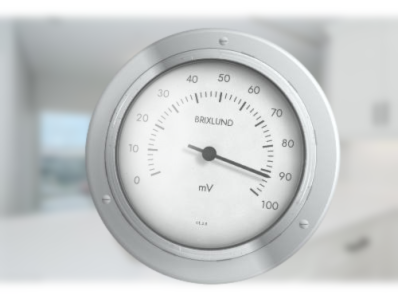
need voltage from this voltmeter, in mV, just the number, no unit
92
